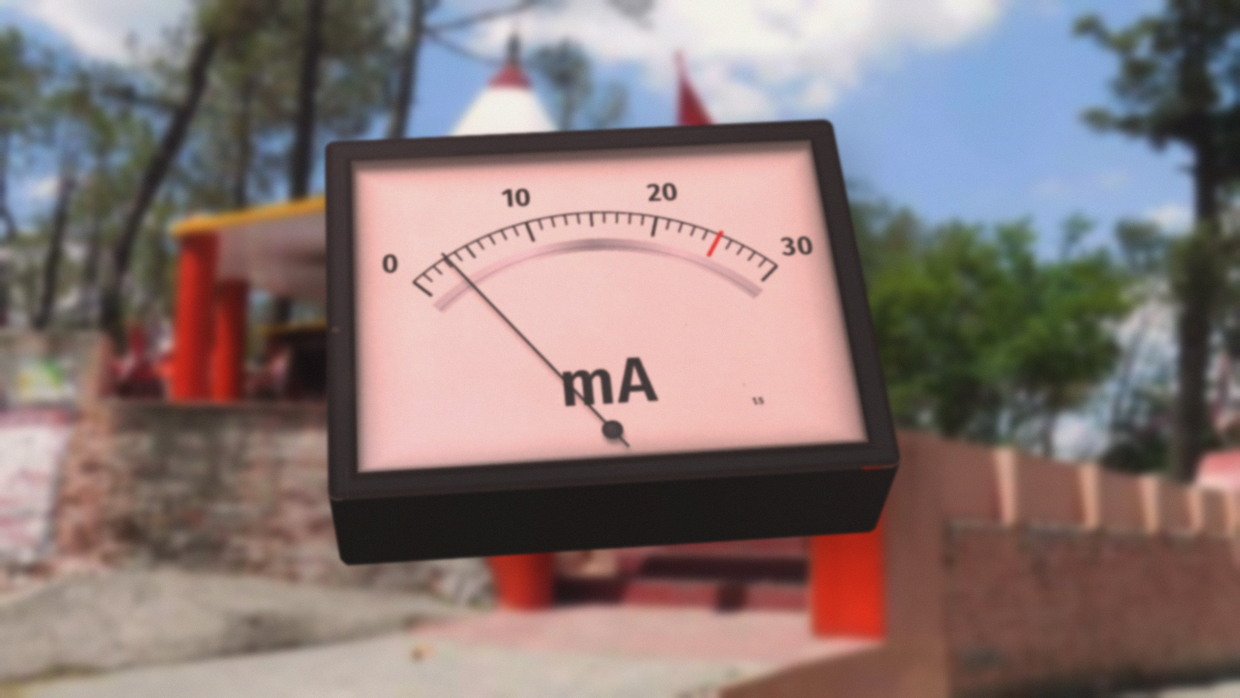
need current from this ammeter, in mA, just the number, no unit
3
